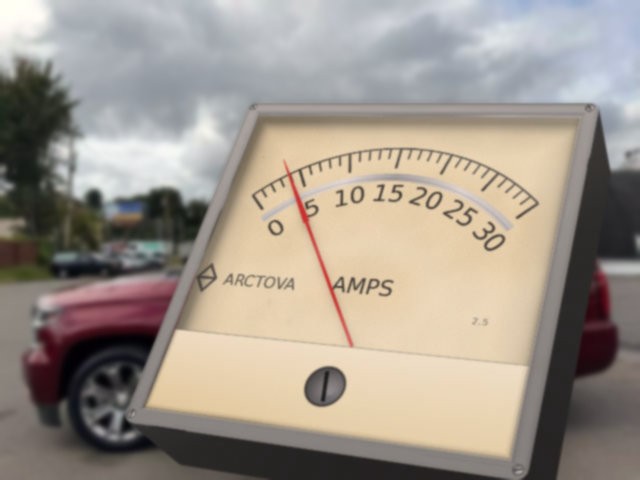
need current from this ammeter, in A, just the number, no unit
4
